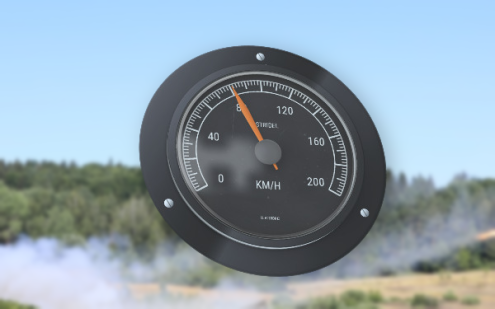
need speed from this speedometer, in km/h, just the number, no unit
80
